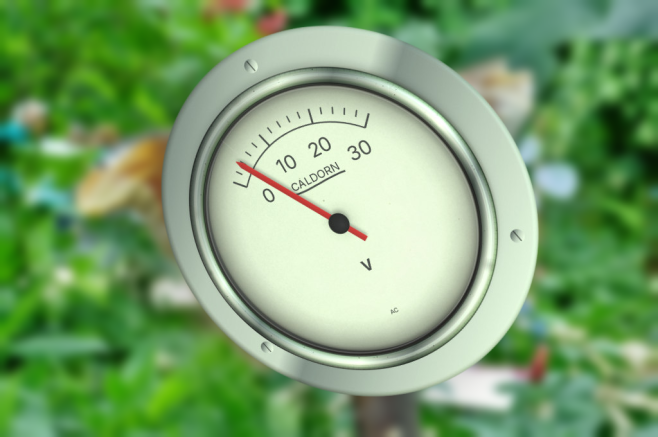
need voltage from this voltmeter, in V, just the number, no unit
4
